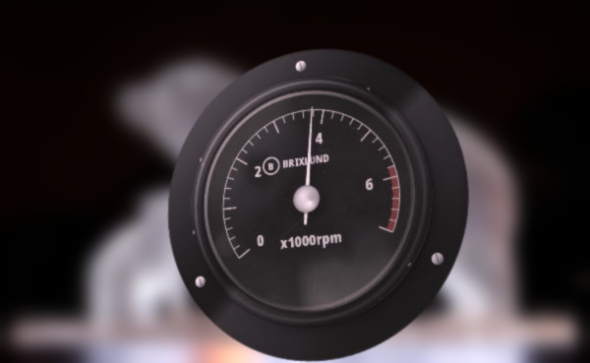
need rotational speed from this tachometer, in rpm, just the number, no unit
3800
